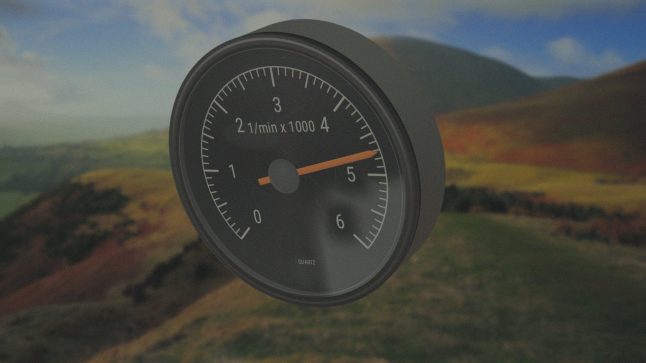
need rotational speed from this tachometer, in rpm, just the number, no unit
4700
